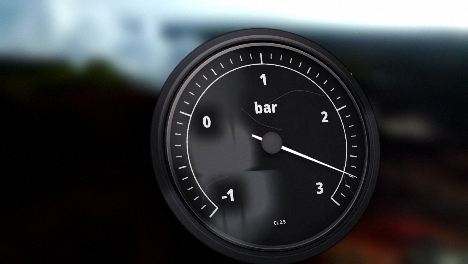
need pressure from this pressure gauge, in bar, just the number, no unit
2.7
